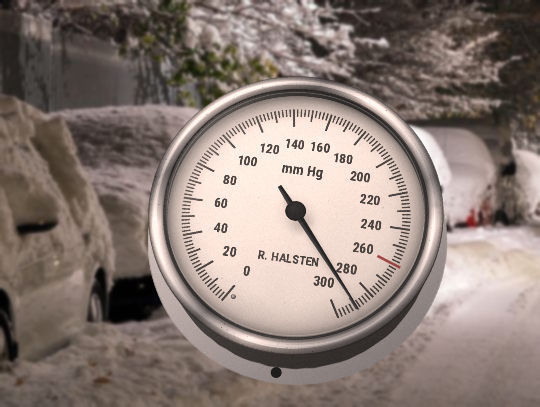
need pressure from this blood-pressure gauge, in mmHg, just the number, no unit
290
